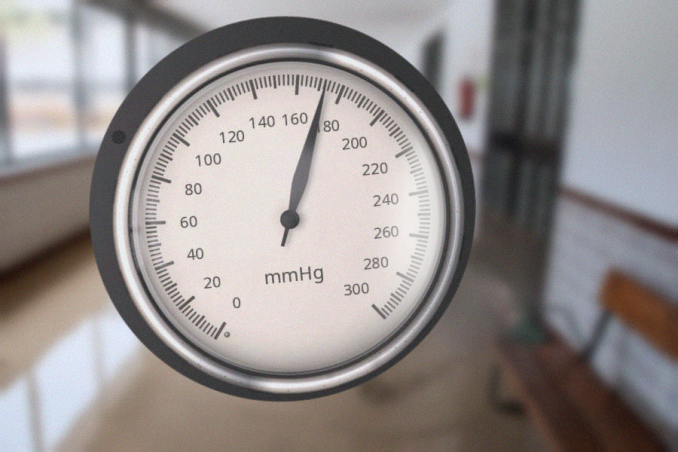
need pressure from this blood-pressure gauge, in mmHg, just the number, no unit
172
